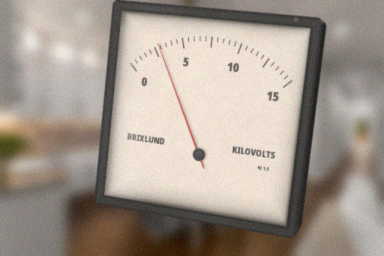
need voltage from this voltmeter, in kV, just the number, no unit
3
